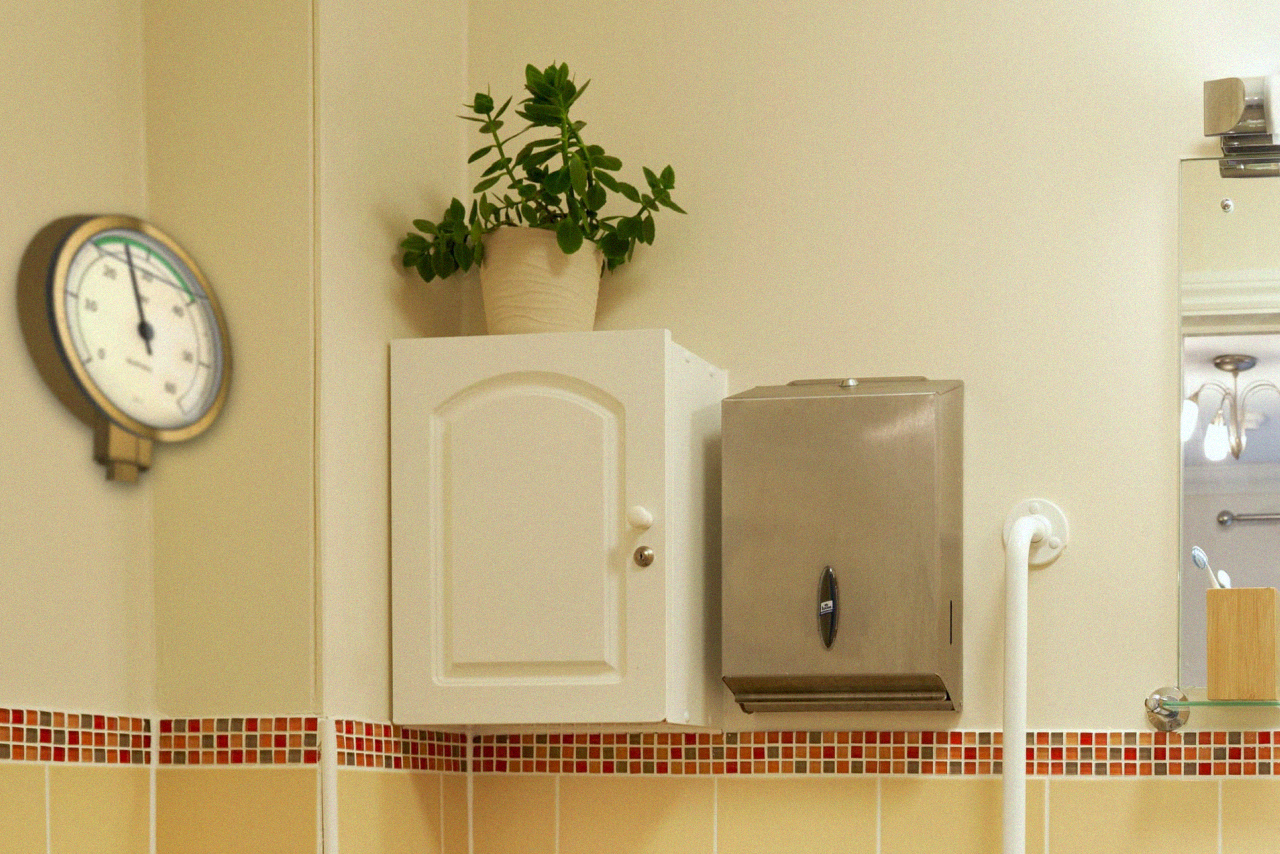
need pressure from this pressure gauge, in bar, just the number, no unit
25
